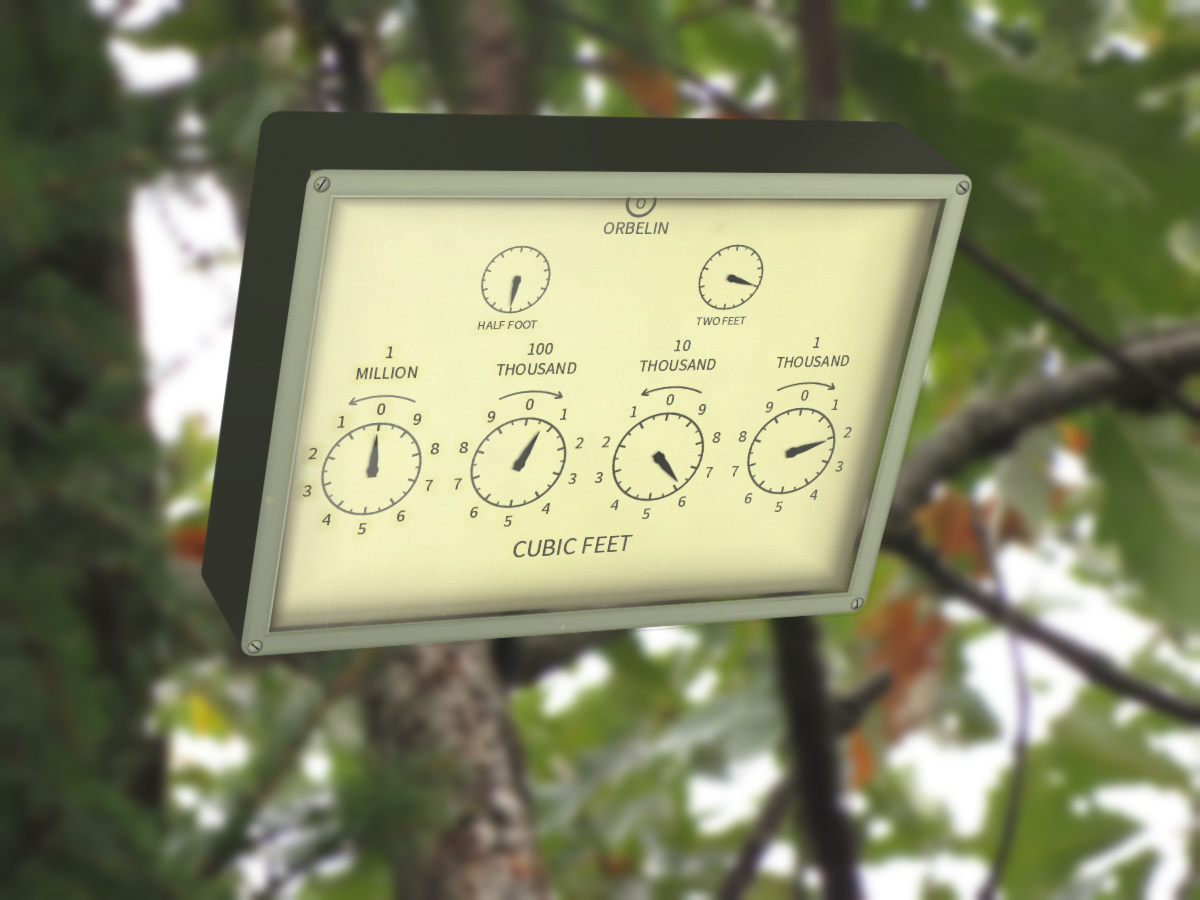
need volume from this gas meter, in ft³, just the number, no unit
6200
